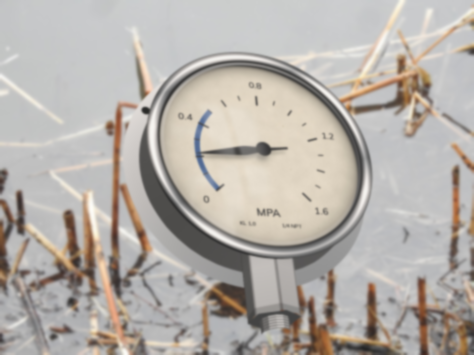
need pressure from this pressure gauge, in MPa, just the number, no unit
0.2
